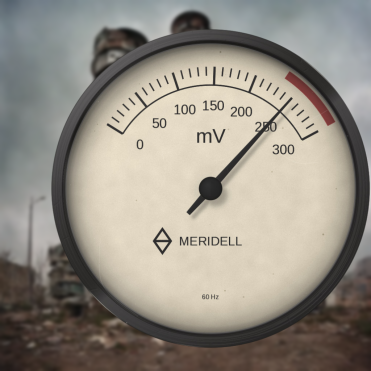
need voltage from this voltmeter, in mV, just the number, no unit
250
